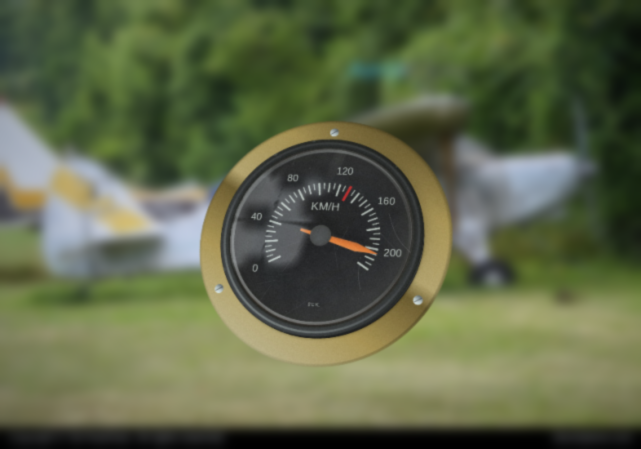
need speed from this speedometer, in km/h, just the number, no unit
205
